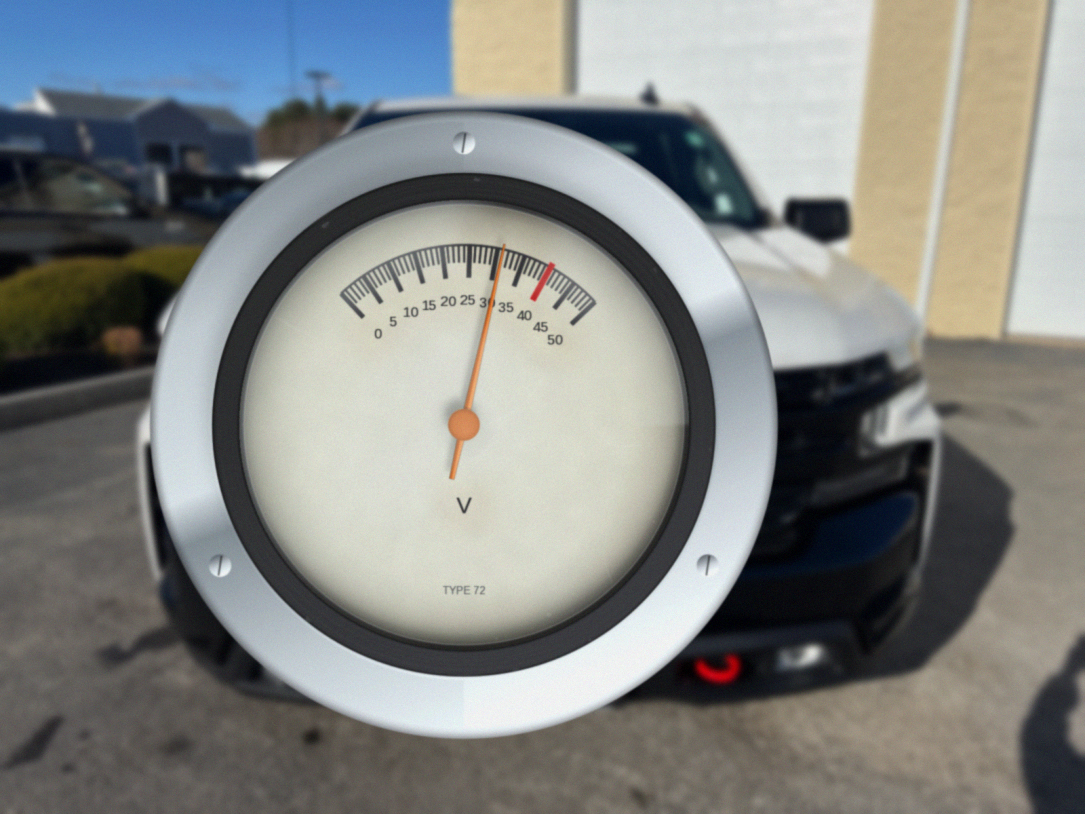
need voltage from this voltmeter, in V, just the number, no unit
31
